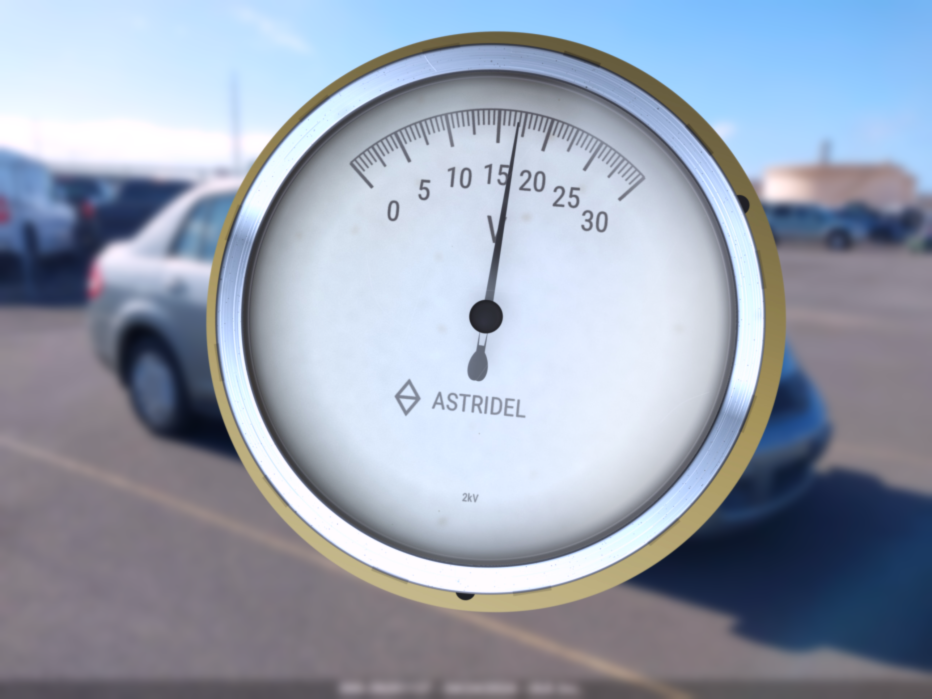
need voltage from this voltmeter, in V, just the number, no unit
17
